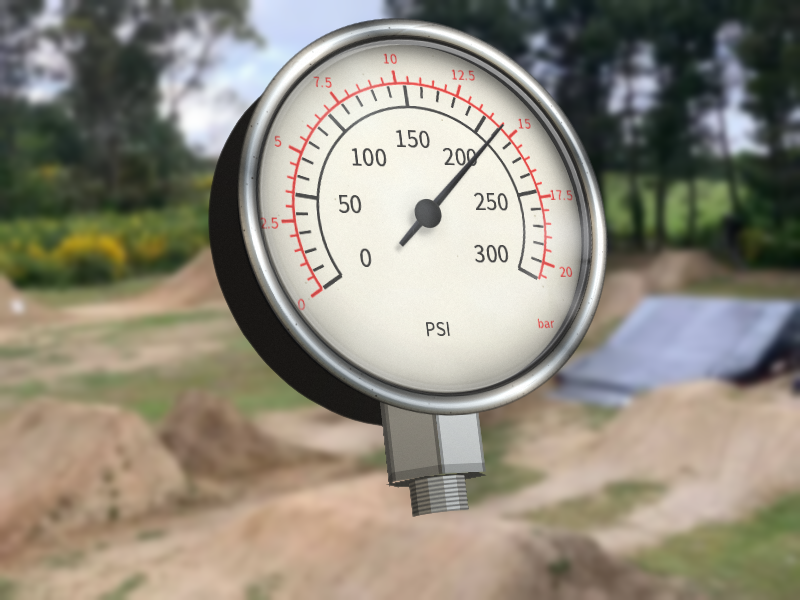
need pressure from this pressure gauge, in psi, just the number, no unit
210
